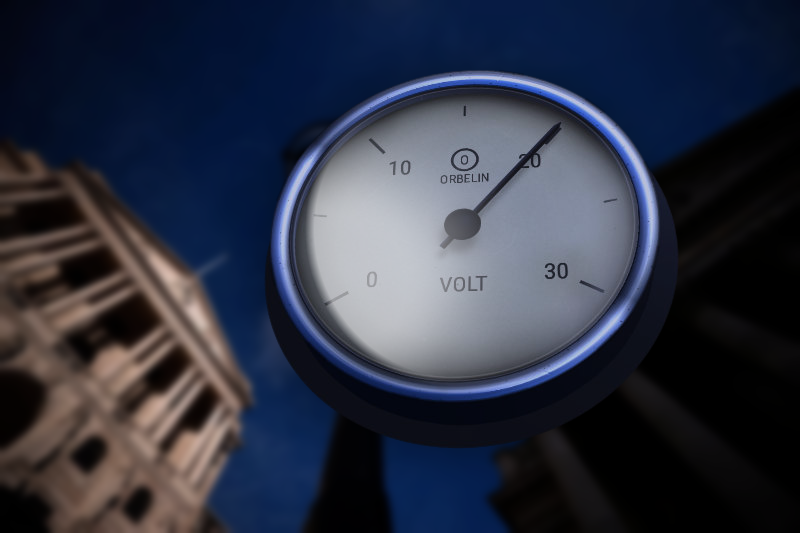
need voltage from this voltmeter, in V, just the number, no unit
20
